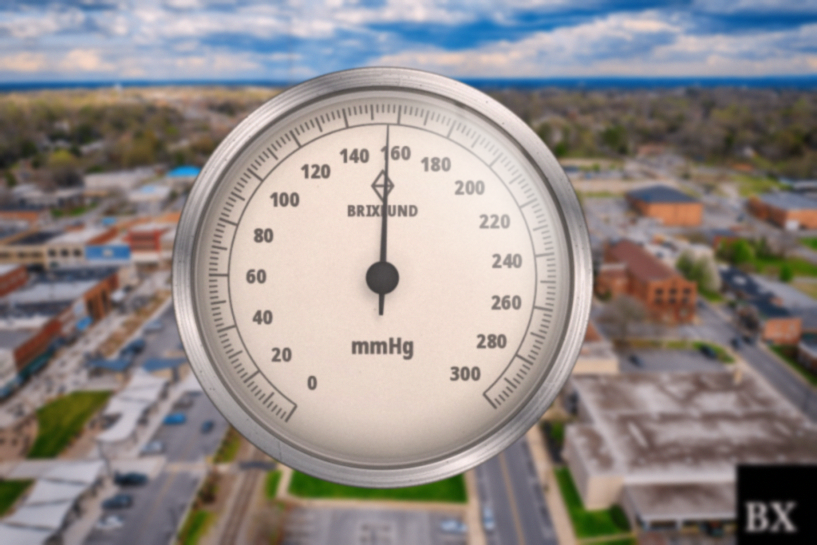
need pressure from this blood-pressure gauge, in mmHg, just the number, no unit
156
